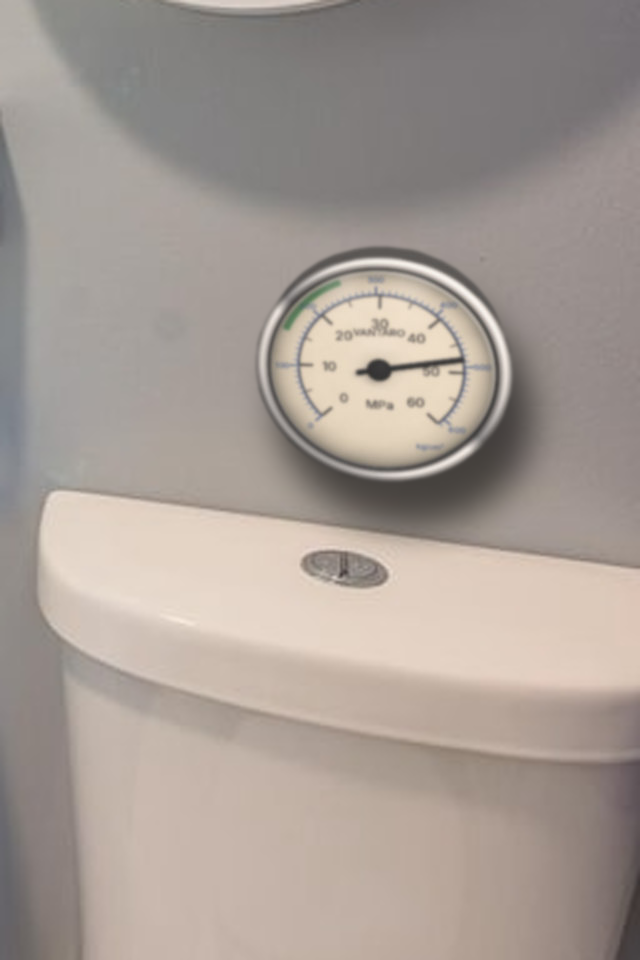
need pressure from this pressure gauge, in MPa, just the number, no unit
47.5
